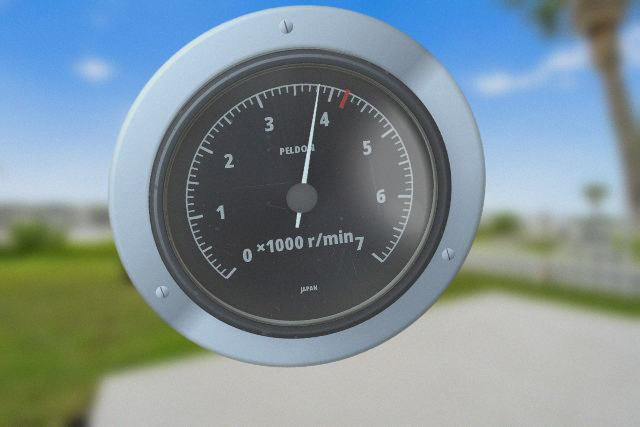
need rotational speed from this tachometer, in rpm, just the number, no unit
3800
